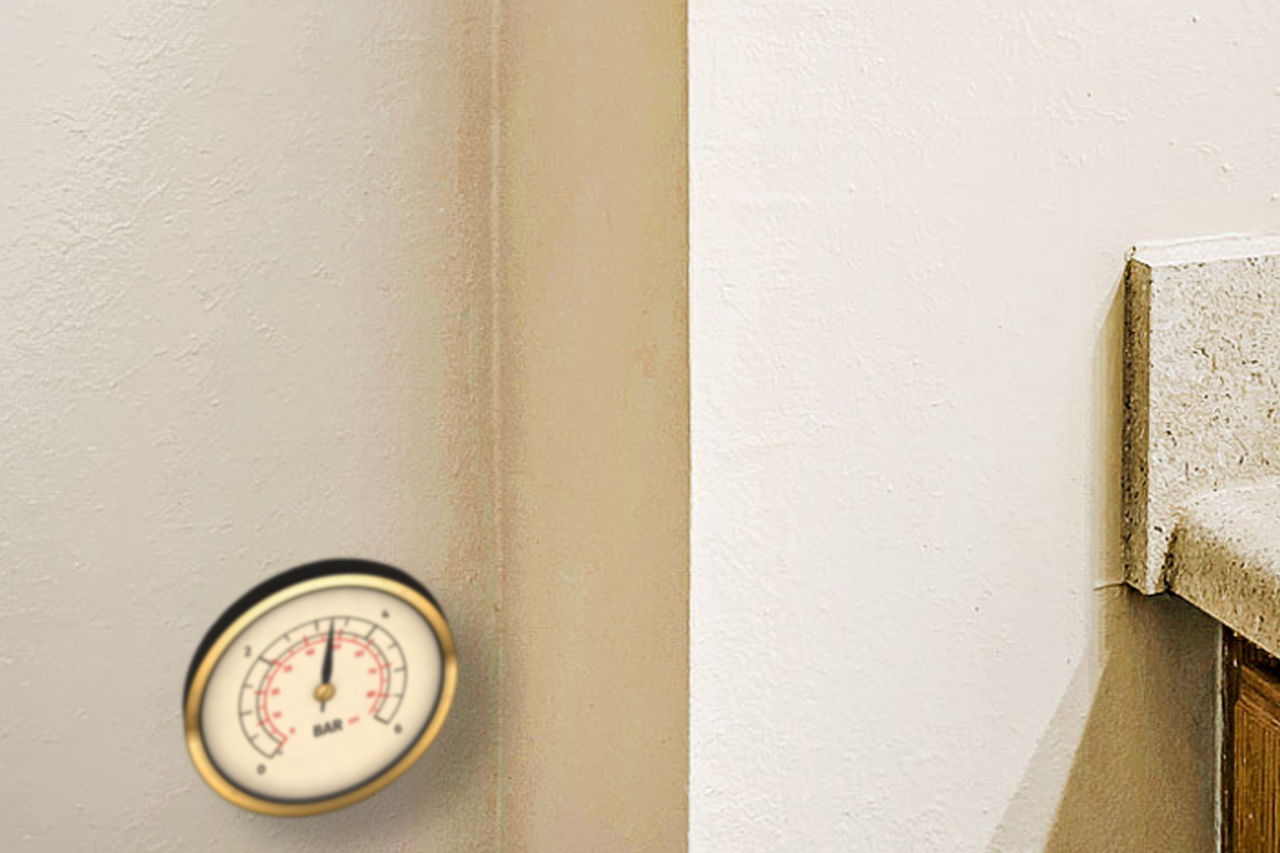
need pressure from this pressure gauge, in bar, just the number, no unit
3.25
